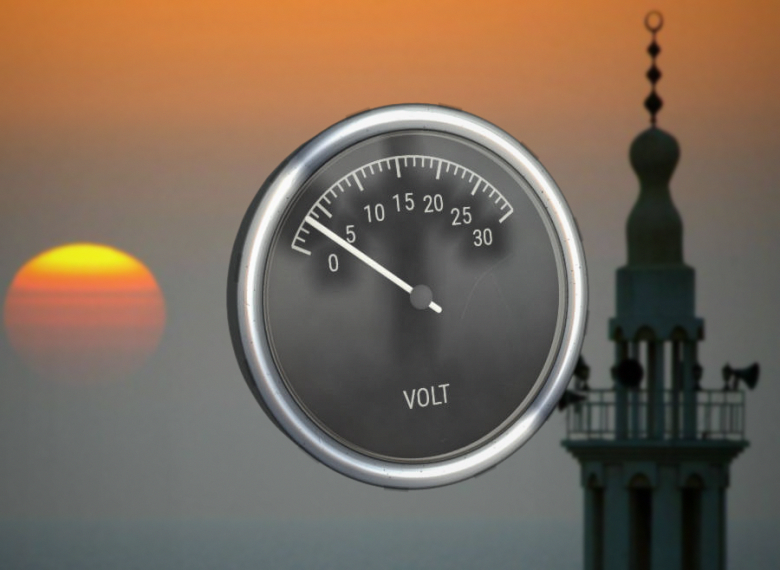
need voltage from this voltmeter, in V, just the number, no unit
3
